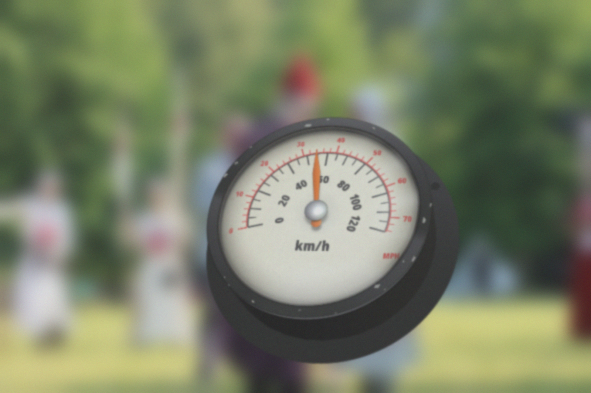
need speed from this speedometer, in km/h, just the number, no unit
55
